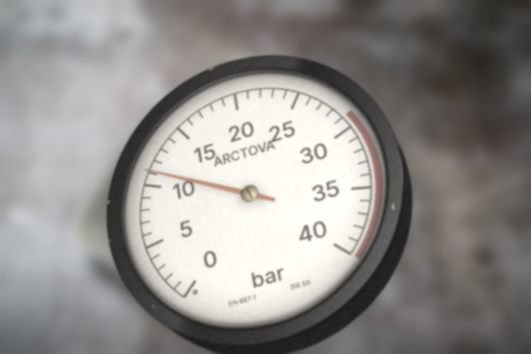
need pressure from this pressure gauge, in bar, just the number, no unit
11
